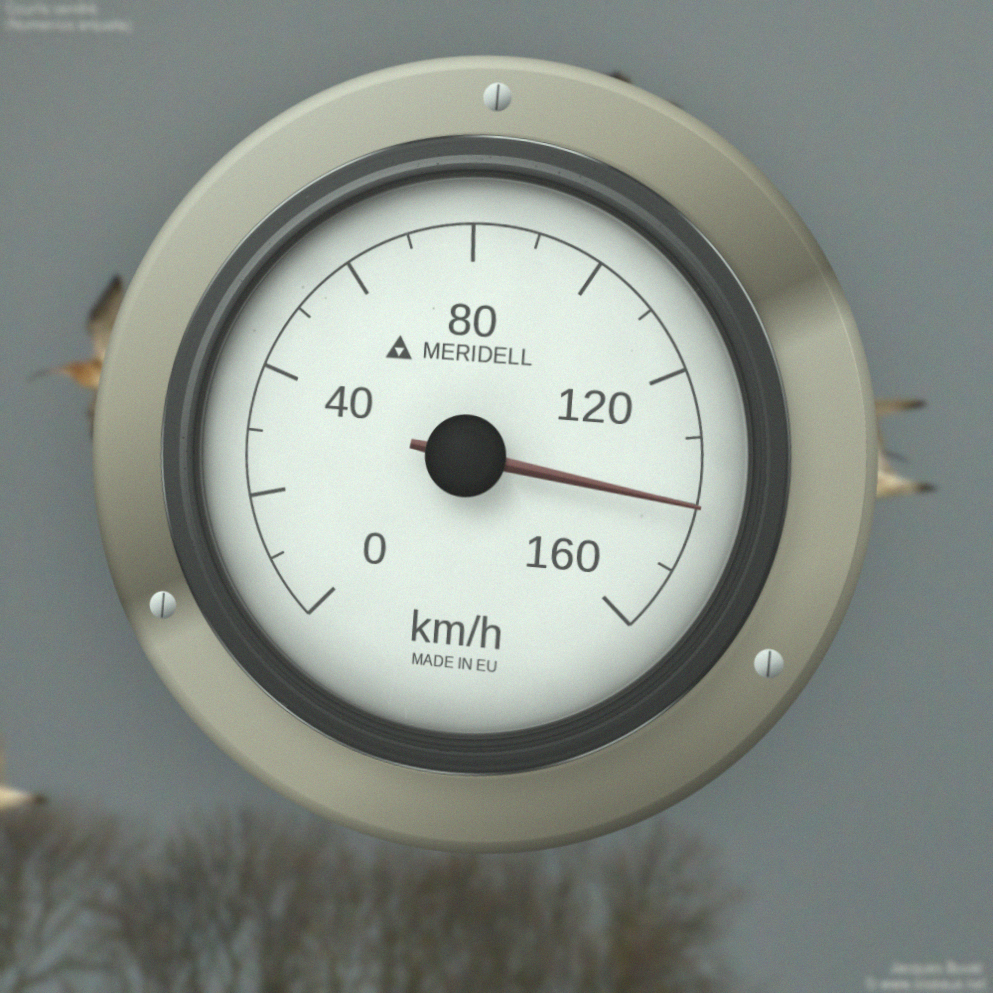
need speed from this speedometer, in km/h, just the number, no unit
140
